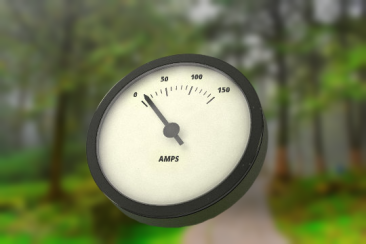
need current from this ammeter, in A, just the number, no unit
10
